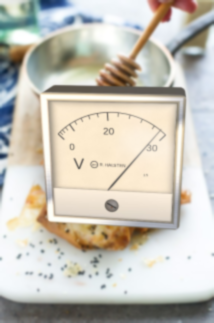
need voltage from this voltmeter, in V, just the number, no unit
29
